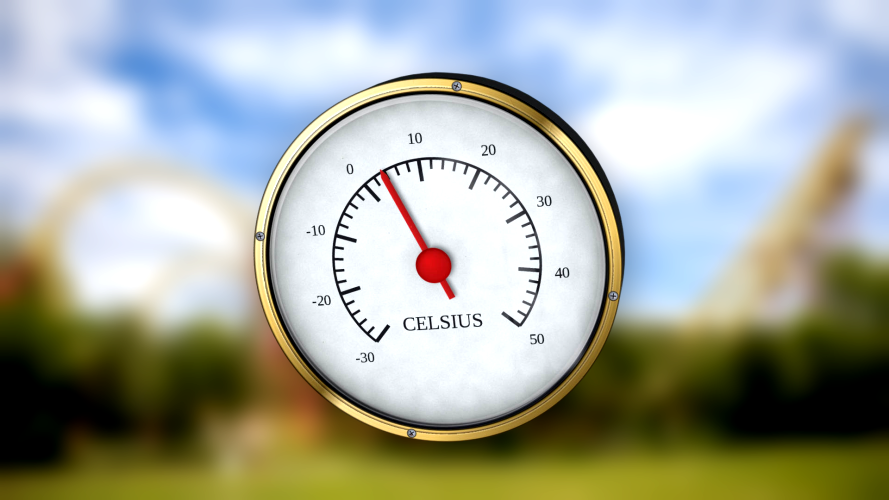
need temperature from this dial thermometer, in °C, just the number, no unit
4
